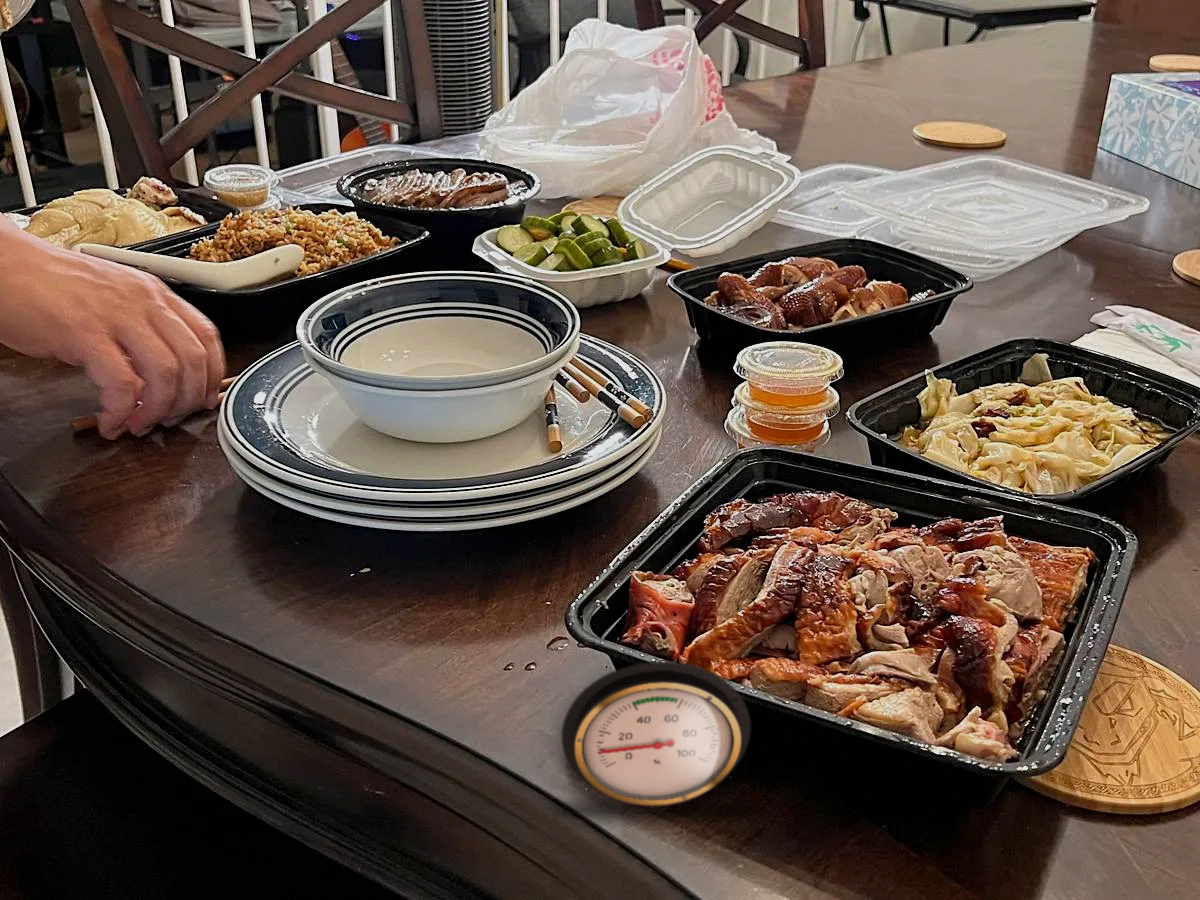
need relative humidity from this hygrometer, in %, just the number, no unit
10
